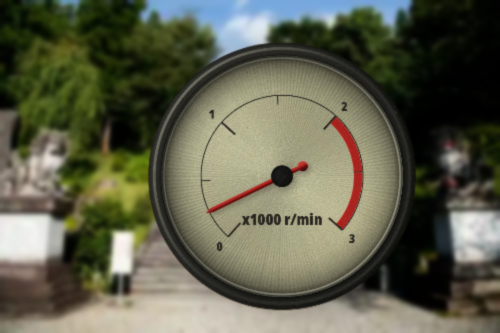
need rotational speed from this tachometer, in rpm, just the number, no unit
250
